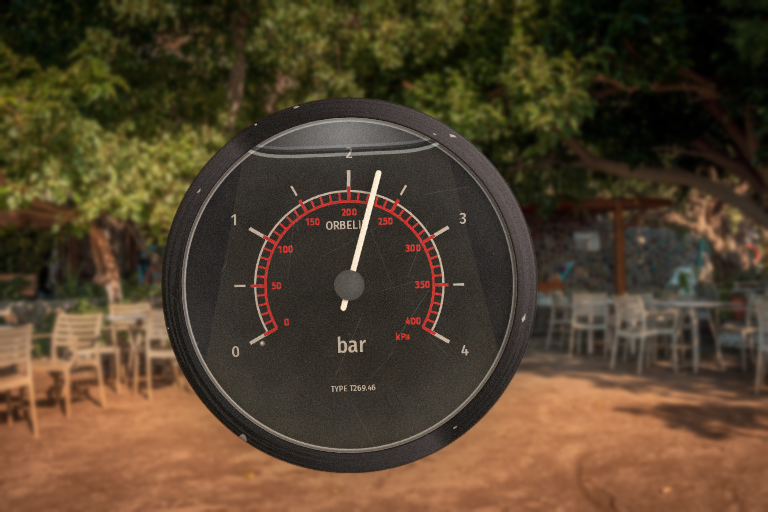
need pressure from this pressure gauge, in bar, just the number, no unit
2.25
